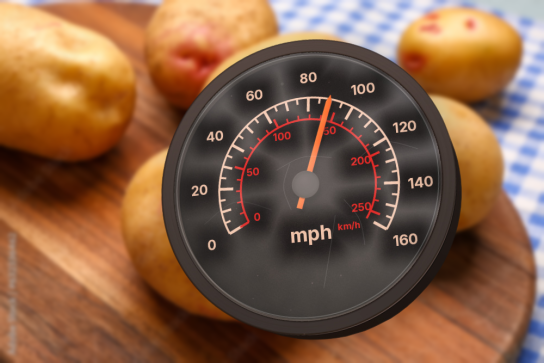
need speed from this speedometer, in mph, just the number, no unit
90
